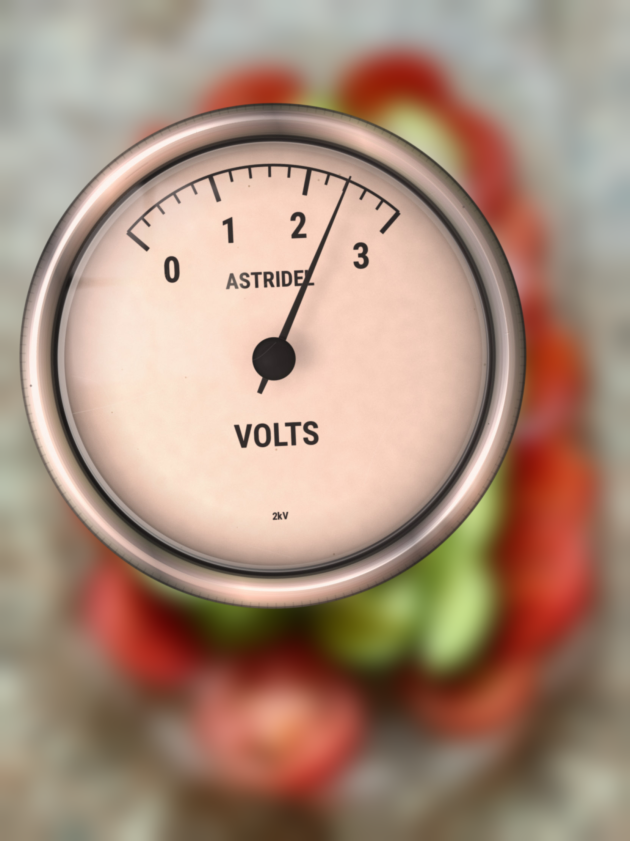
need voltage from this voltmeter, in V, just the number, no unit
2.4
